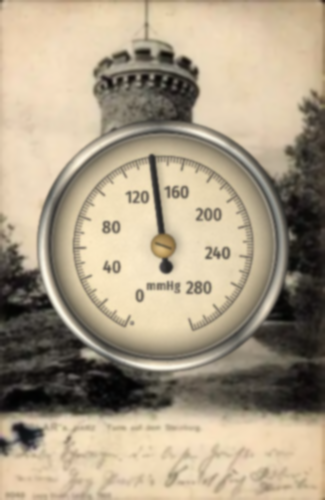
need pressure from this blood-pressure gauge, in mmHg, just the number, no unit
140
